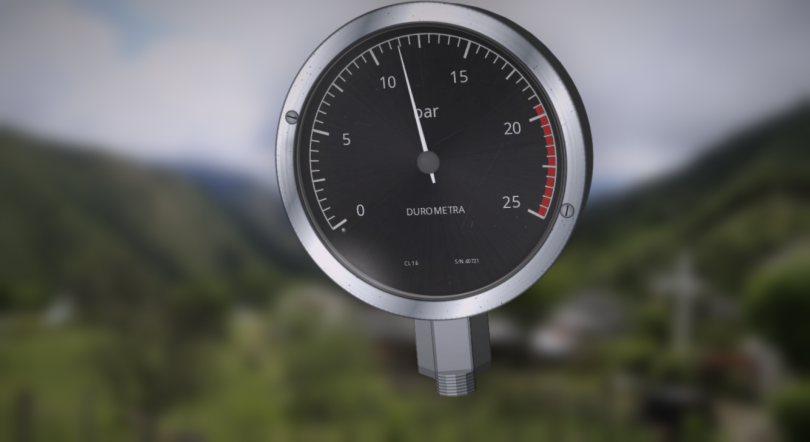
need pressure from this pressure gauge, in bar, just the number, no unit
11.5
